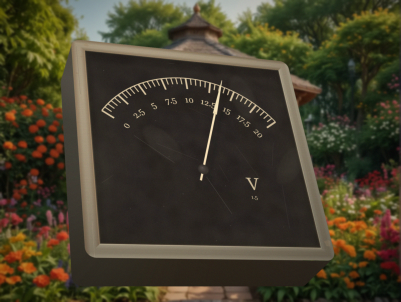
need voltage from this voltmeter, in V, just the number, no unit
13.5
